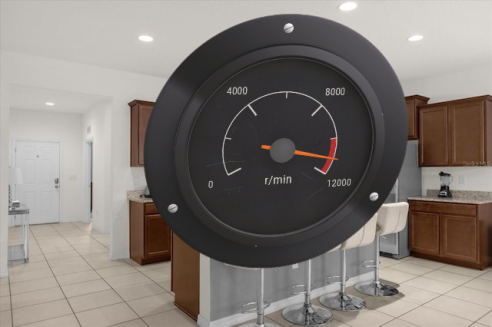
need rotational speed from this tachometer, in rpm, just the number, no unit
11000
